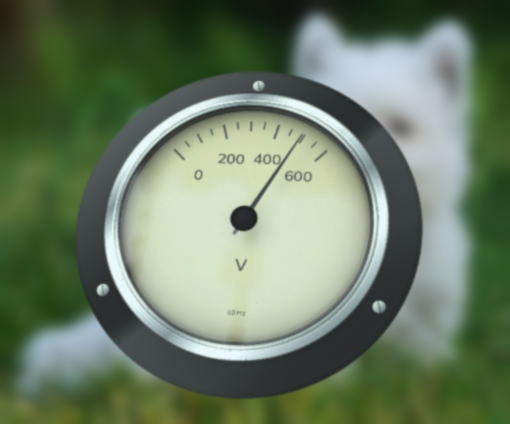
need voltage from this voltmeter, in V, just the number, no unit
500
